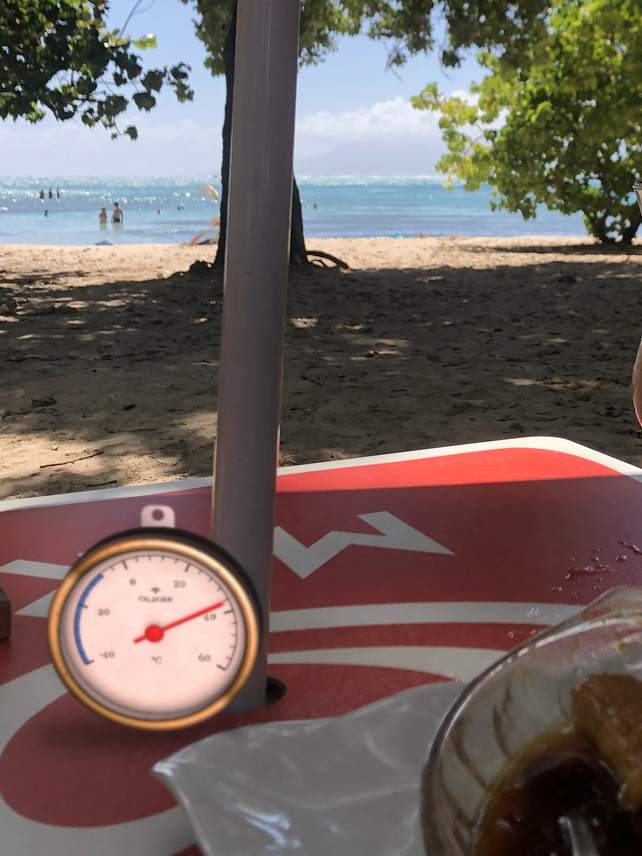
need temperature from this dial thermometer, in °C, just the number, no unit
36
